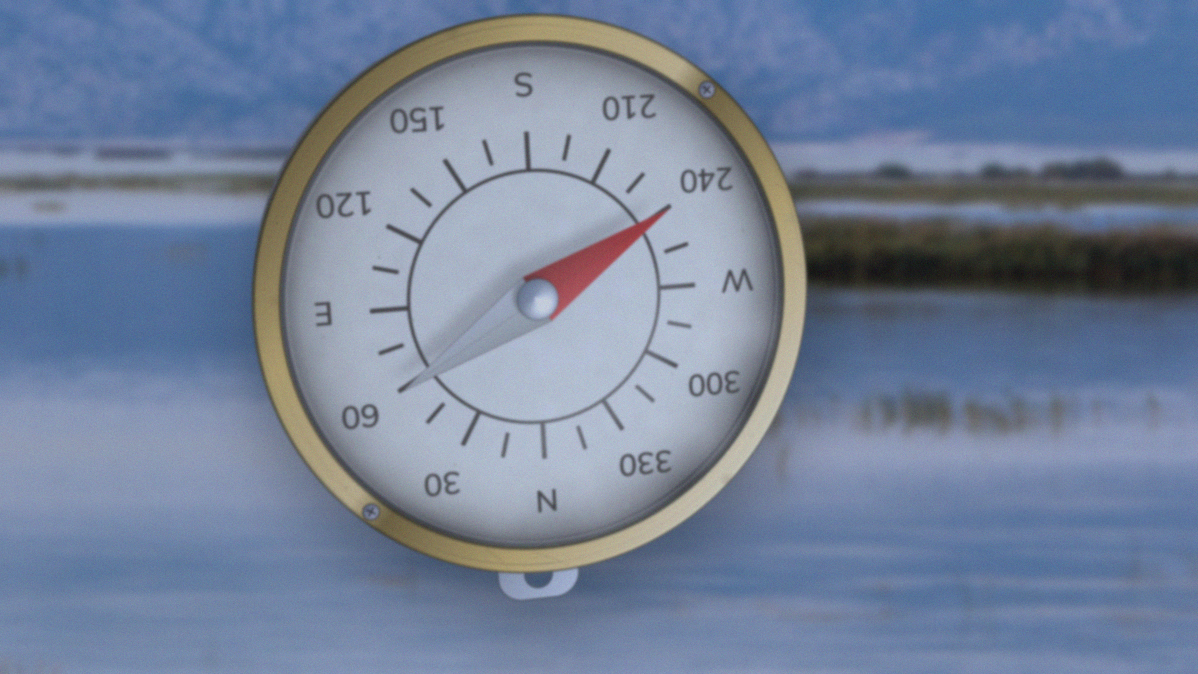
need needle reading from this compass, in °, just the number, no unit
240
